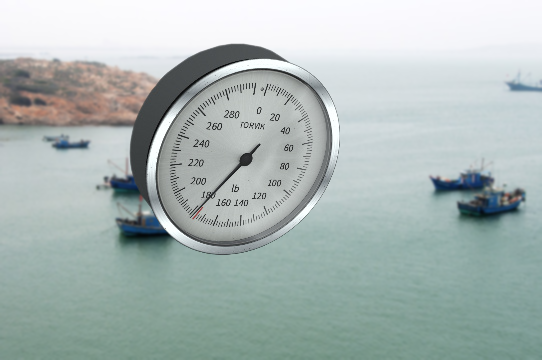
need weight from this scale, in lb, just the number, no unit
180
